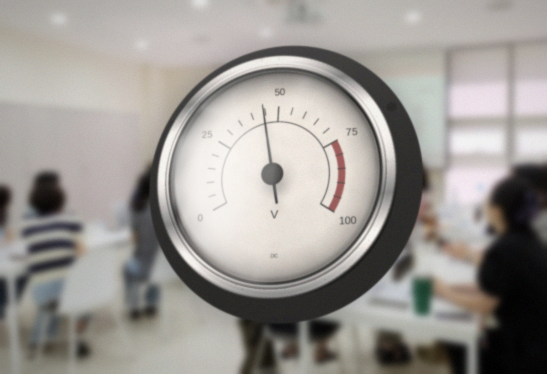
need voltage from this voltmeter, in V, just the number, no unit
45
